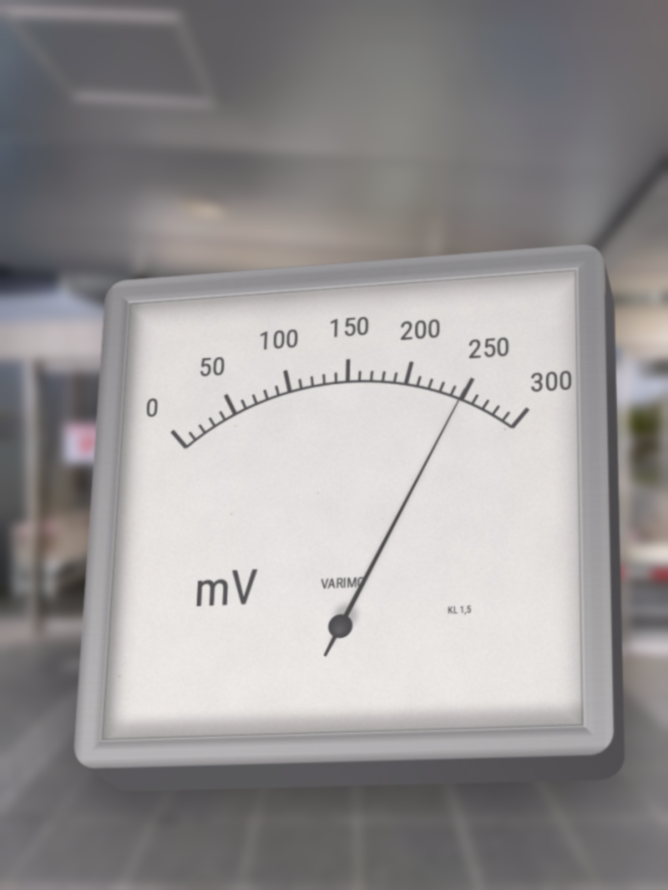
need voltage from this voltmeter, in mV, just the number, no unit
250
